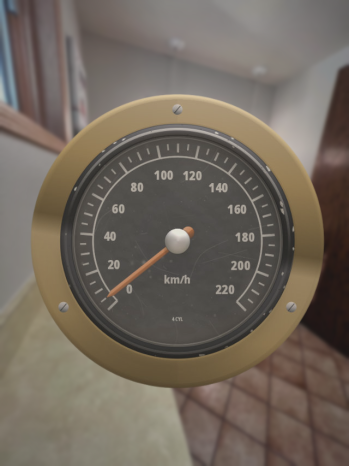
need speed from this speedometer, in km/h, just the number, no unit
5
